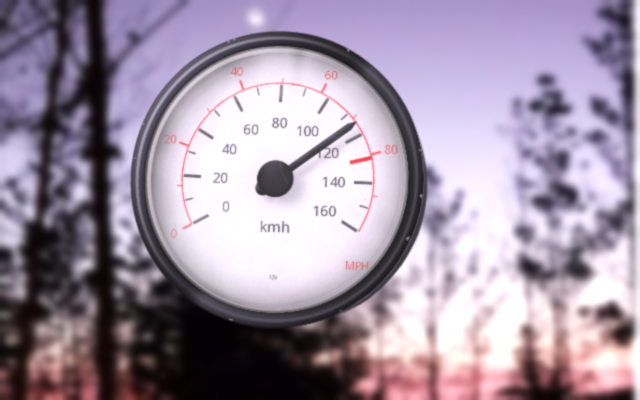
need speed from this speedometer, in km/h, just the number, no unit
115
